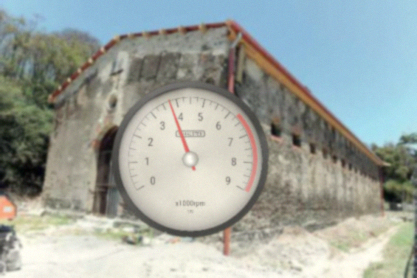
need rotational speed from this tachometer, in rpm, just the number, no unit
3750
